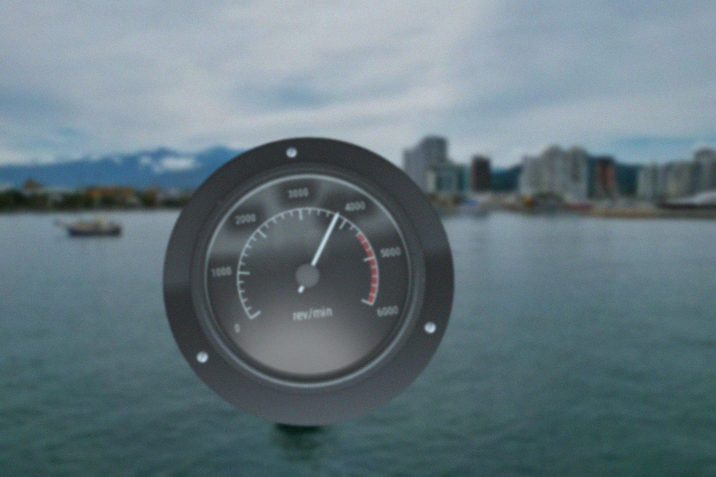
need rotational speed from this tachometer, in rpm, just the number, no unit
3800
